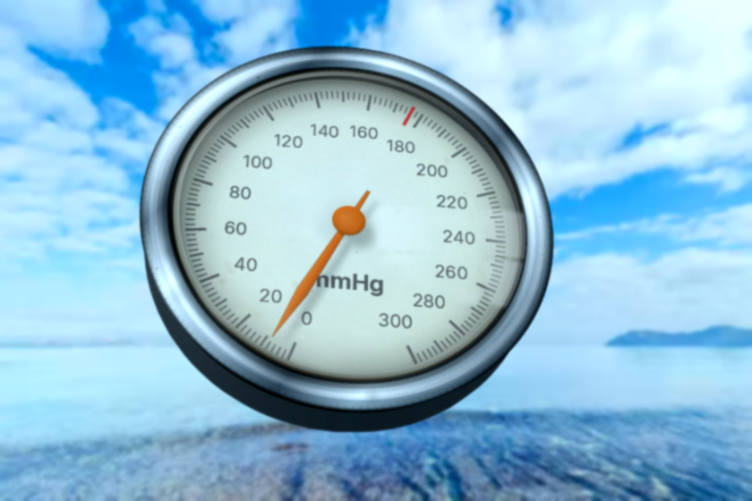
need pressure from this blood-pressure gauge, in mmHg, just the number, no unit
8
